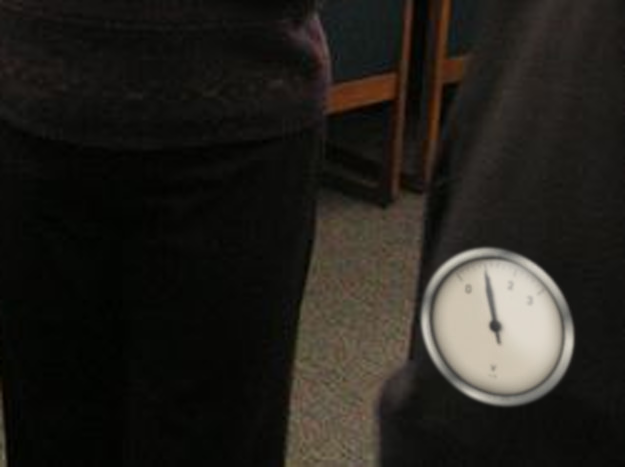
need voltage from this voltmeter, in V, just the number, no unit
1
